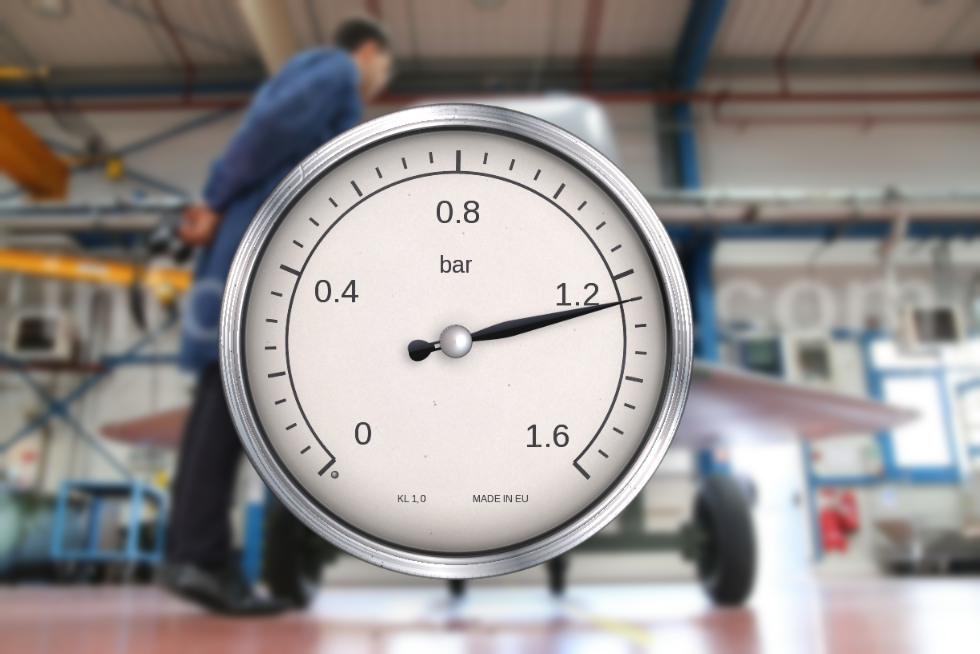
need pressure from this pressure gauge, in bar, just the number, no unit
1.25
